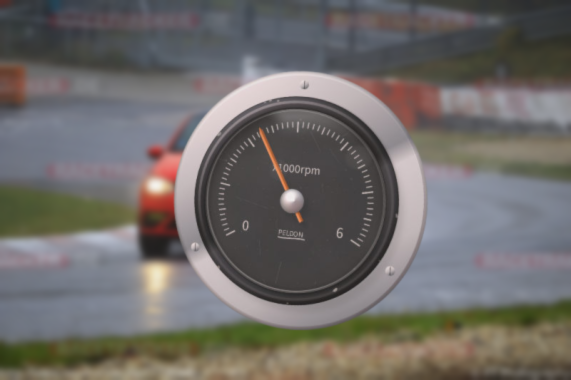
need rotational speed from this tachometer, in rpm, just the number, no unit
2300
